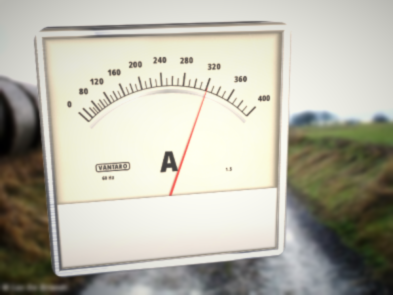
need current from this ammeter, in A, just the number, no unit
320
